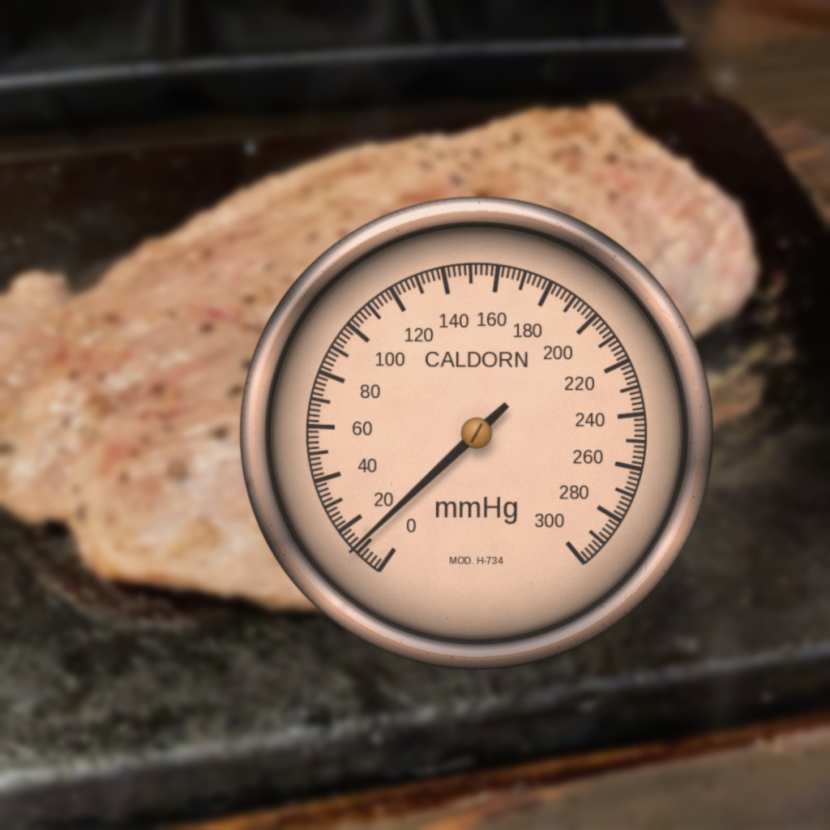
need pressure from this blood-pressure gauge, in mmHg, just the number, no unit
12
